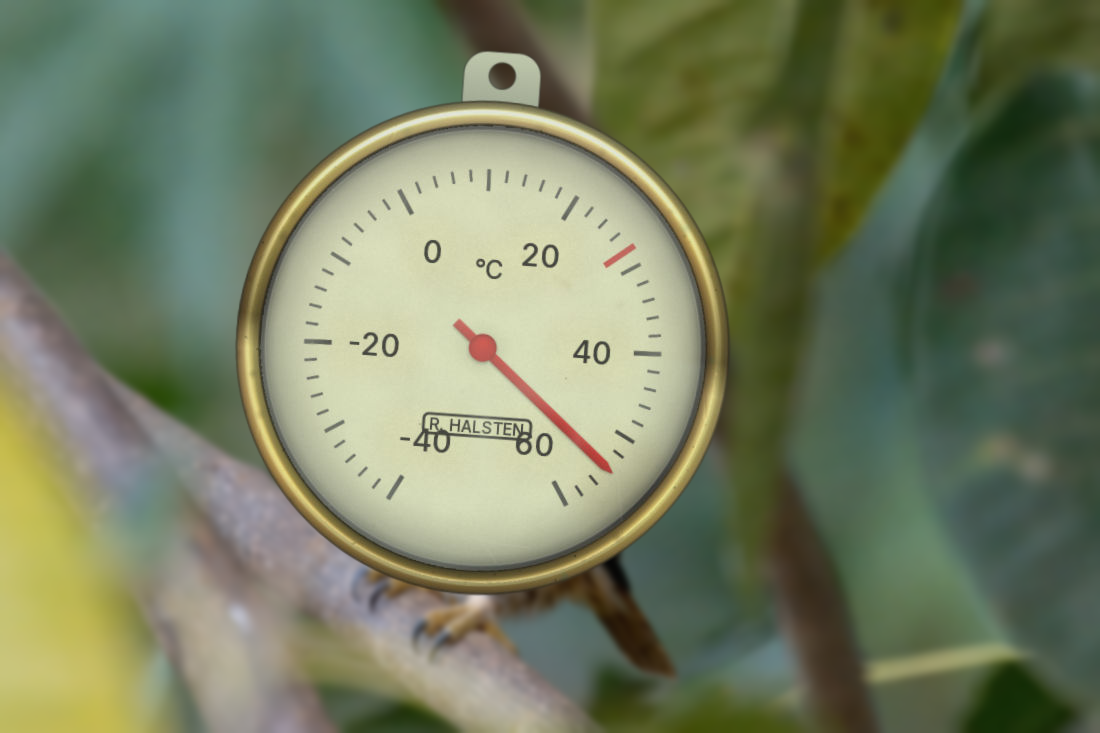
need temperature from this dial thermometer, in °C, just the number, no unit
54
